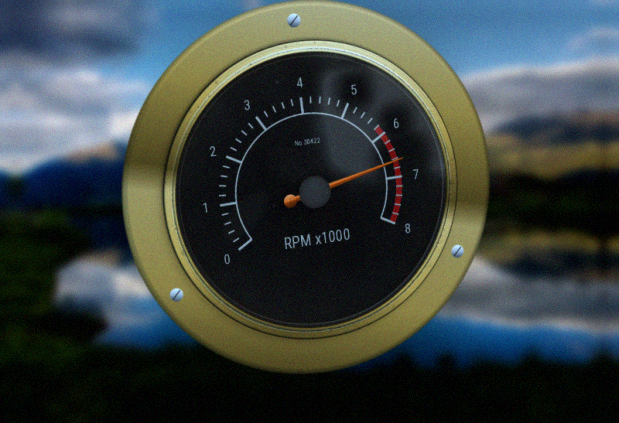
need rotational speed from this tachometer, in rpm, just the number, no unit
6600
